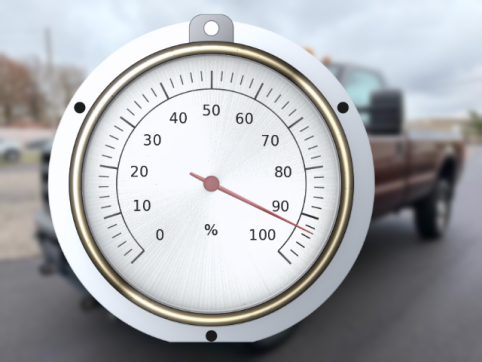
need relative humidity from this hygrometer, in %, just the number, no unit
93
